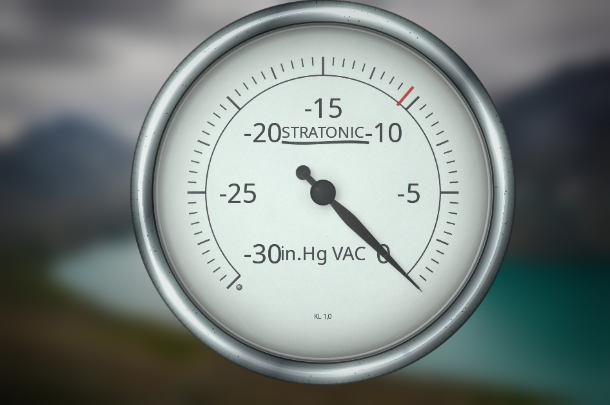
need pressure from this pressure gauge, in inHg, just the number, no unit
0
